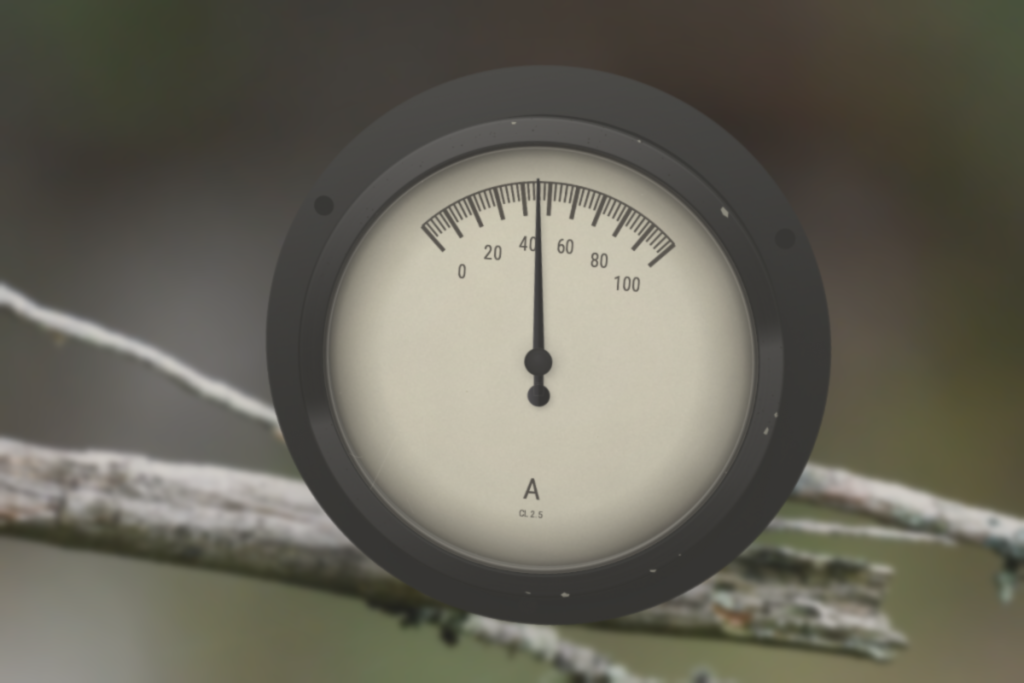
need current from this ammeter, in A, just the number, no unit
46
